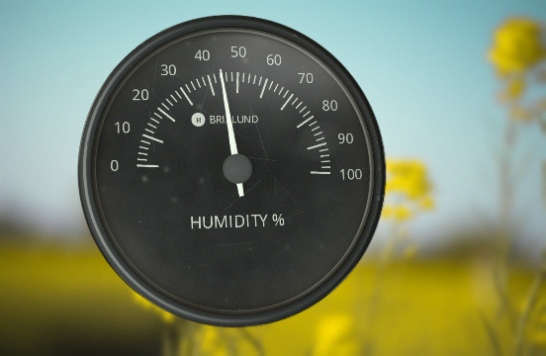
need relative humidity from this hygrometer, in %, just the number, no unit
44
